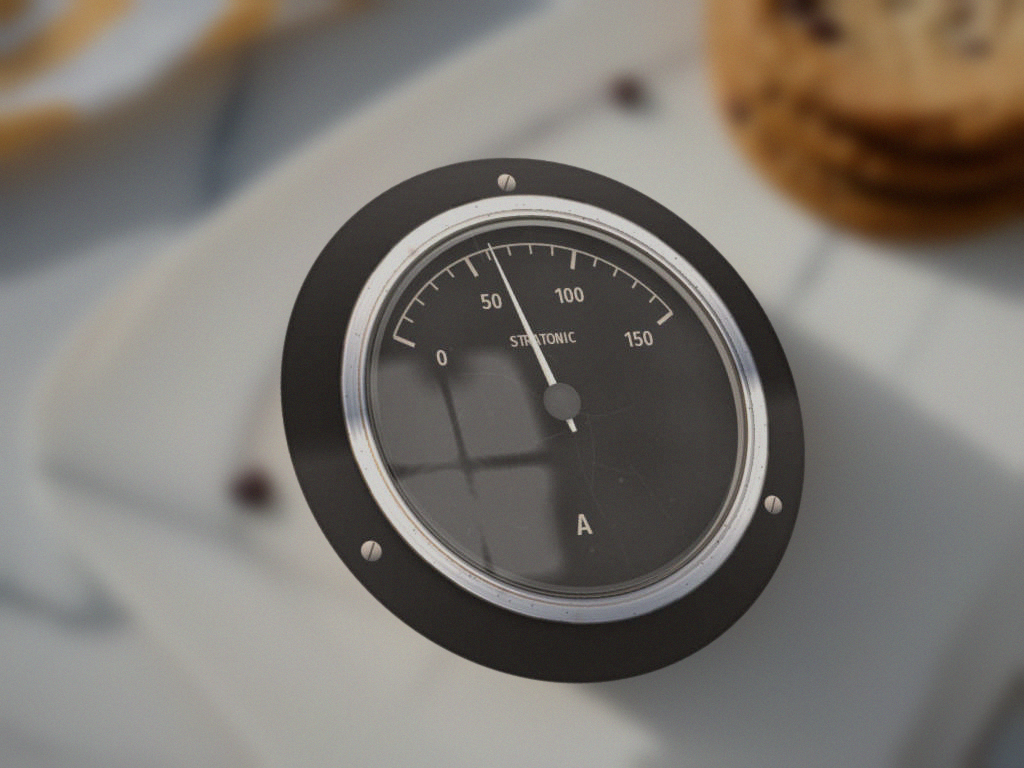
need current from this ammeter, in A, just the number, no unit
60
